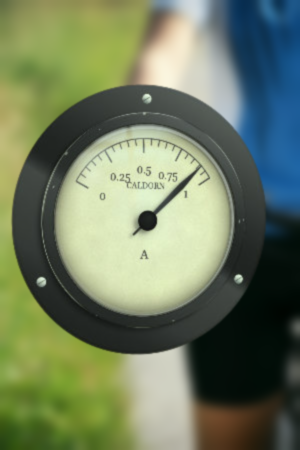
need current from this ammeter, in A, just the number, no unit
0.9
